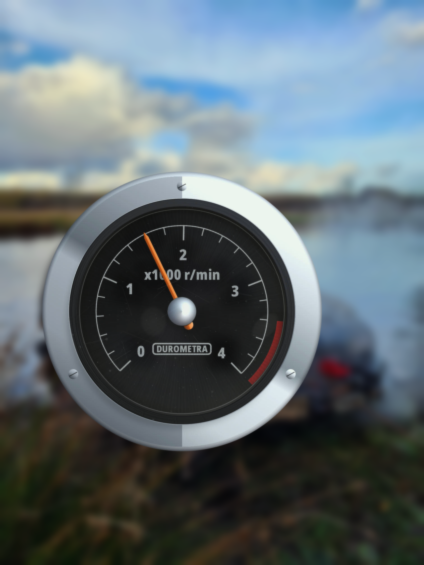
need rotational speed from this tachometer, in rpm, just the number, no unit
1600
